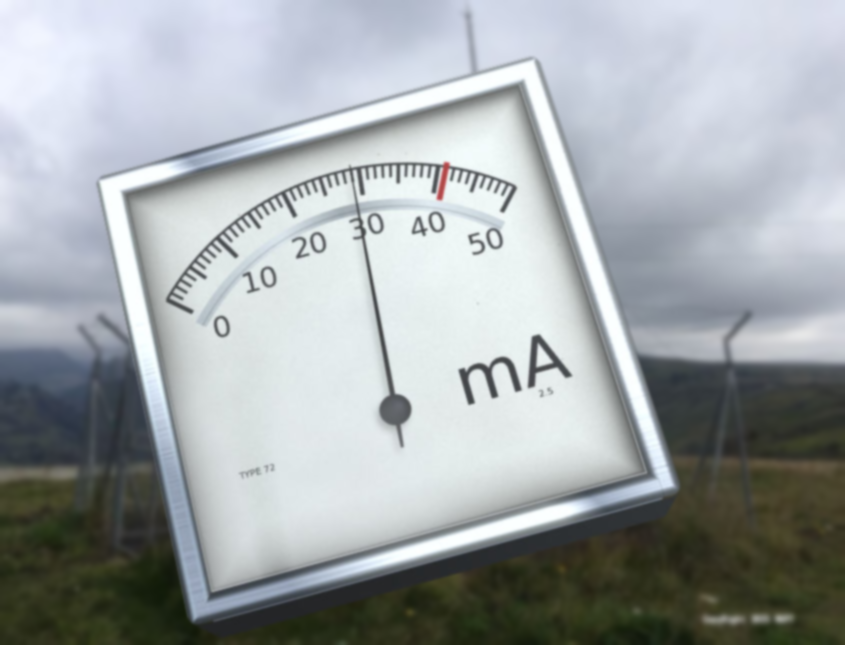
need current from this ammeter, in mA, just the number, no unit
29
